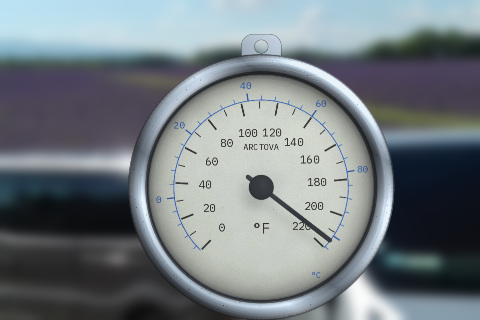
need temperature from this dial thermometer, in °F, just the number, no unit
215
